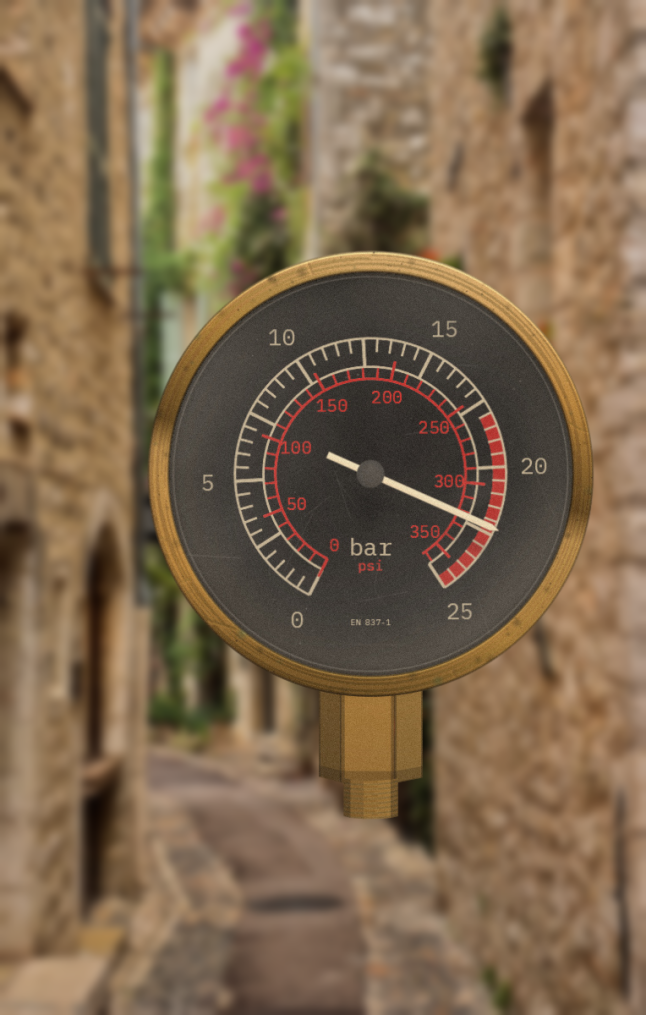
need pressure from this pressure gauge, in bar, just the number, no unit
22.25
